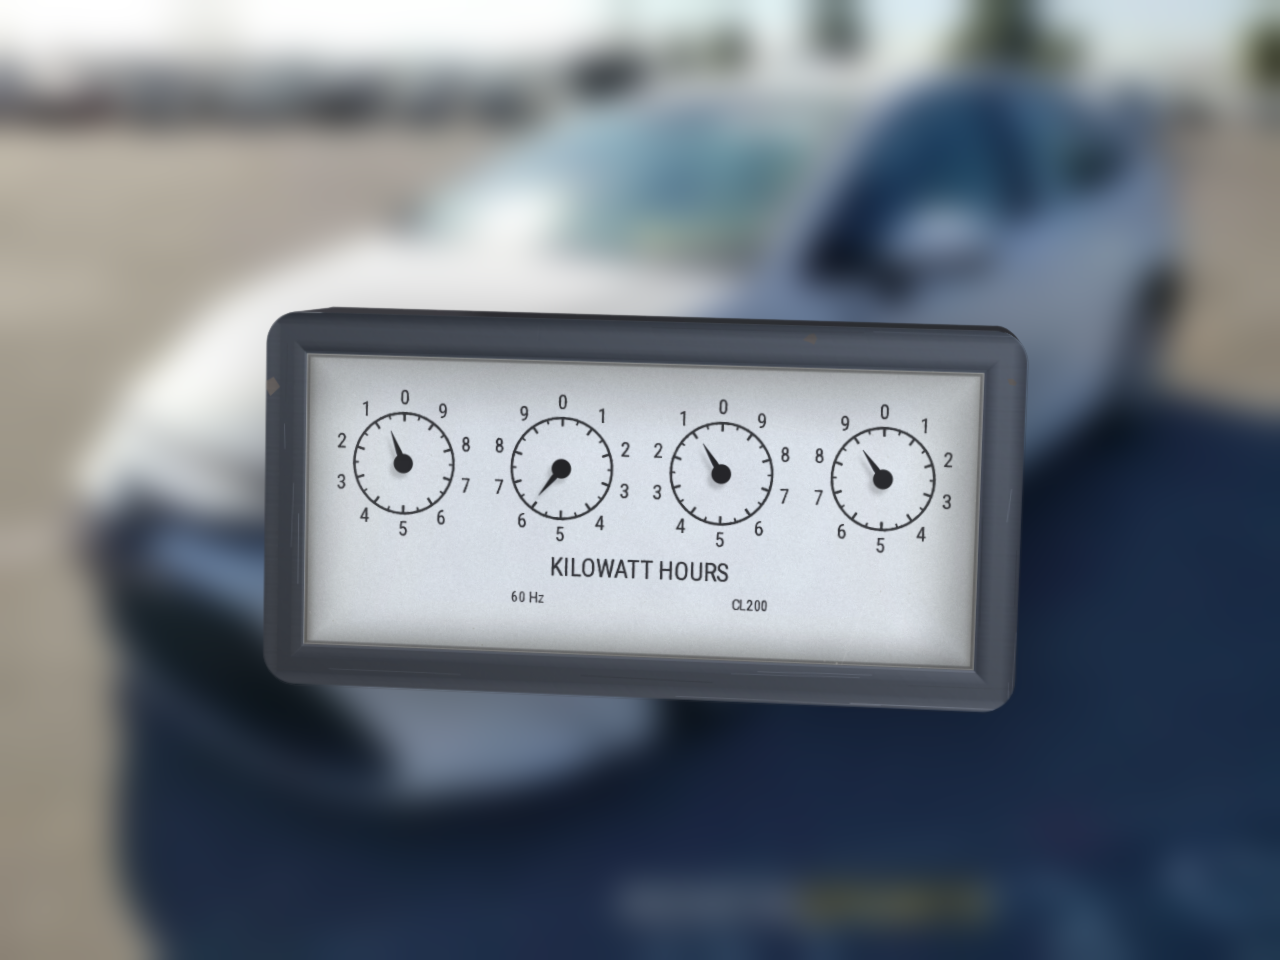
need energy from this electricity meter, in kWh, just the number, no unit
609
